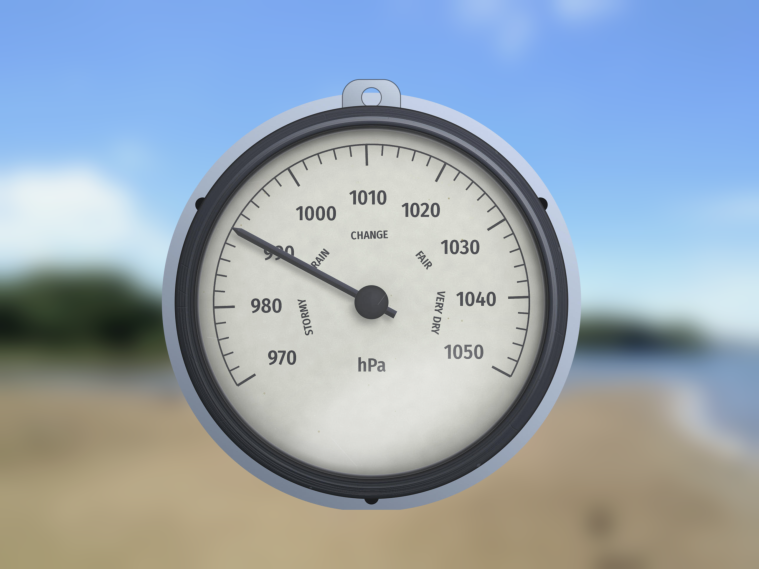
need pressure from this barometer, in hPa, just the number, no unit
990
